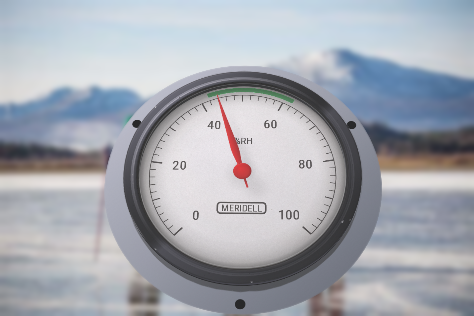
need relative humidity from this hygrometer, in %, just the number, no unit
44
